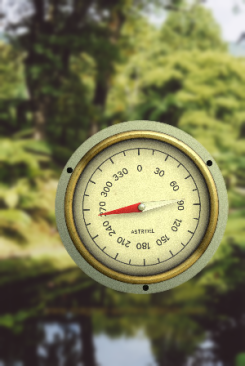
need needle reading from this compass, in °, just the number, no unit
262.5
